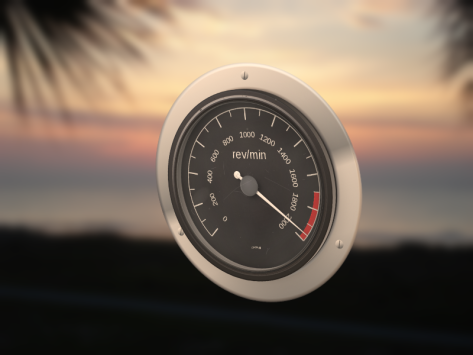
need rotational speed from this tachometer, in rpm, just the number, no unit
1950
